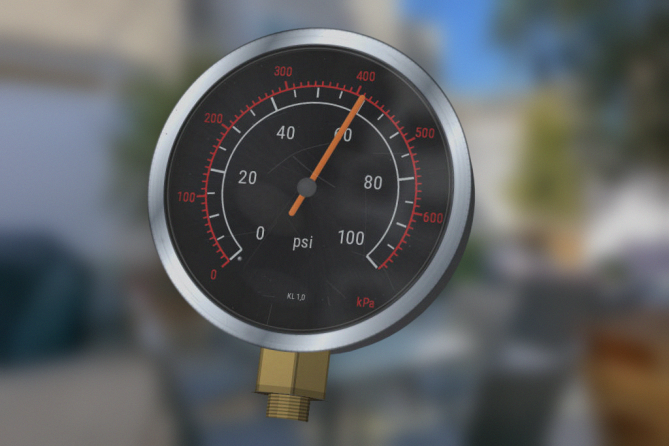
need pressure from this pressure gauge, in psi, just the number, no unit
60
